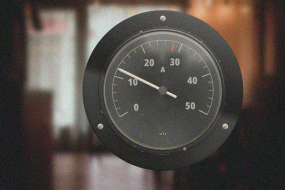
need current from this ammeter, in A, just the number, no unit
12
